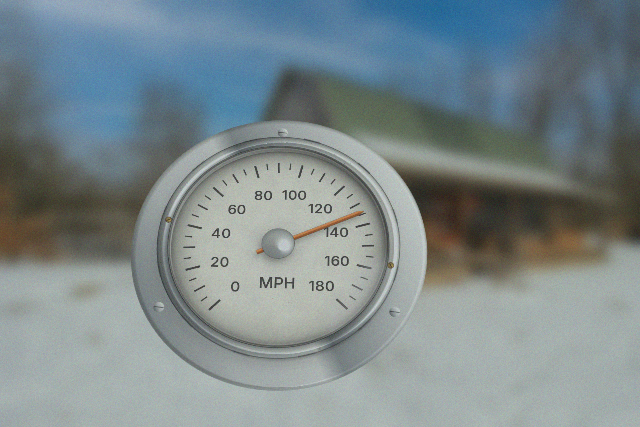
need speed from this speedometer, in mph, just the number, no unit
135
